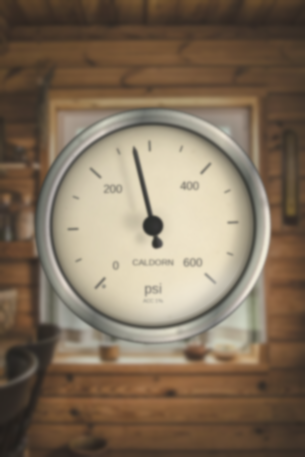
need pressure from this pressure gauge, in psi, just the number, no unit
275
